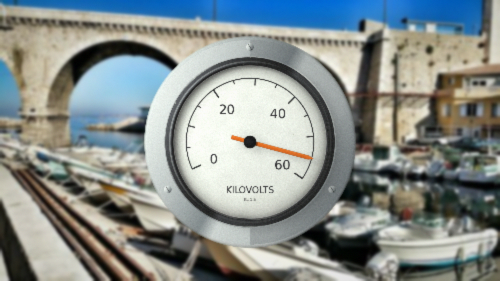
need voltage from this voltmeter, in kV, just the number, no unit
55
